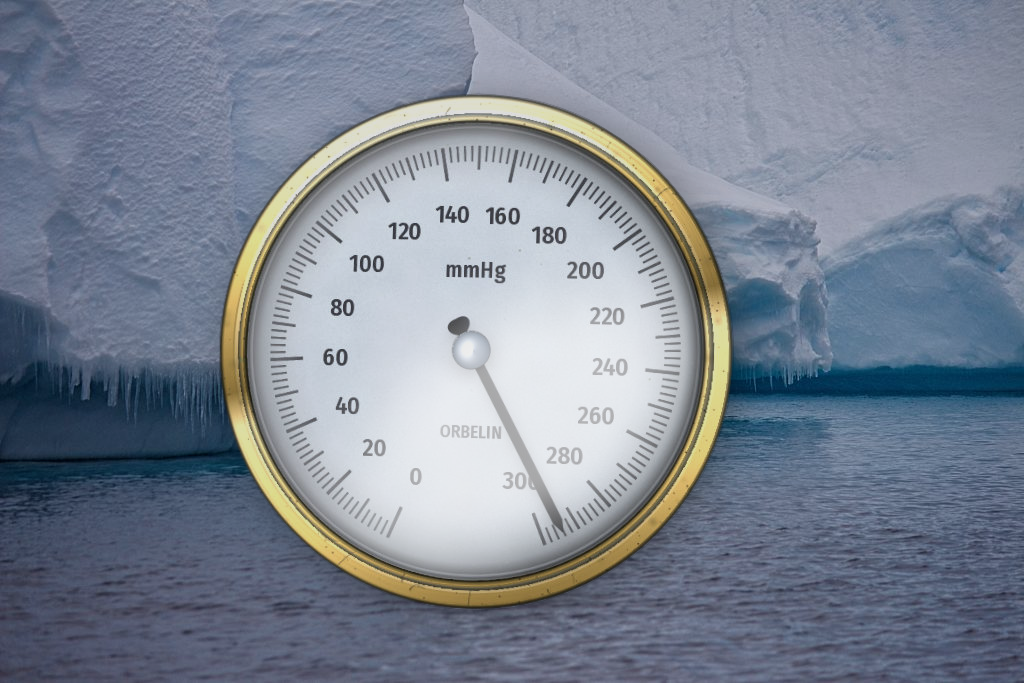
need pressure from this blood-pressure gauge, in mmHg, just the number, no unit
294
